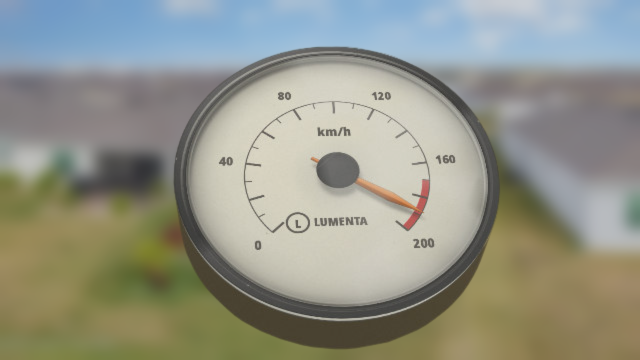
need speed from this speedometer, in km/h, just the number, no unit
190
